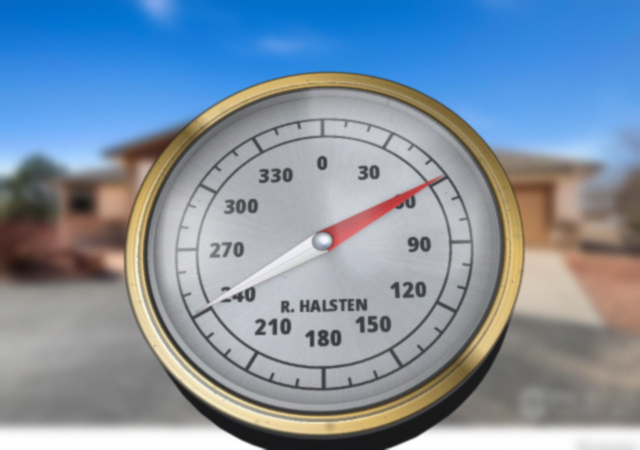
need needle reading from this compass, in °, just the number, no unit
60
